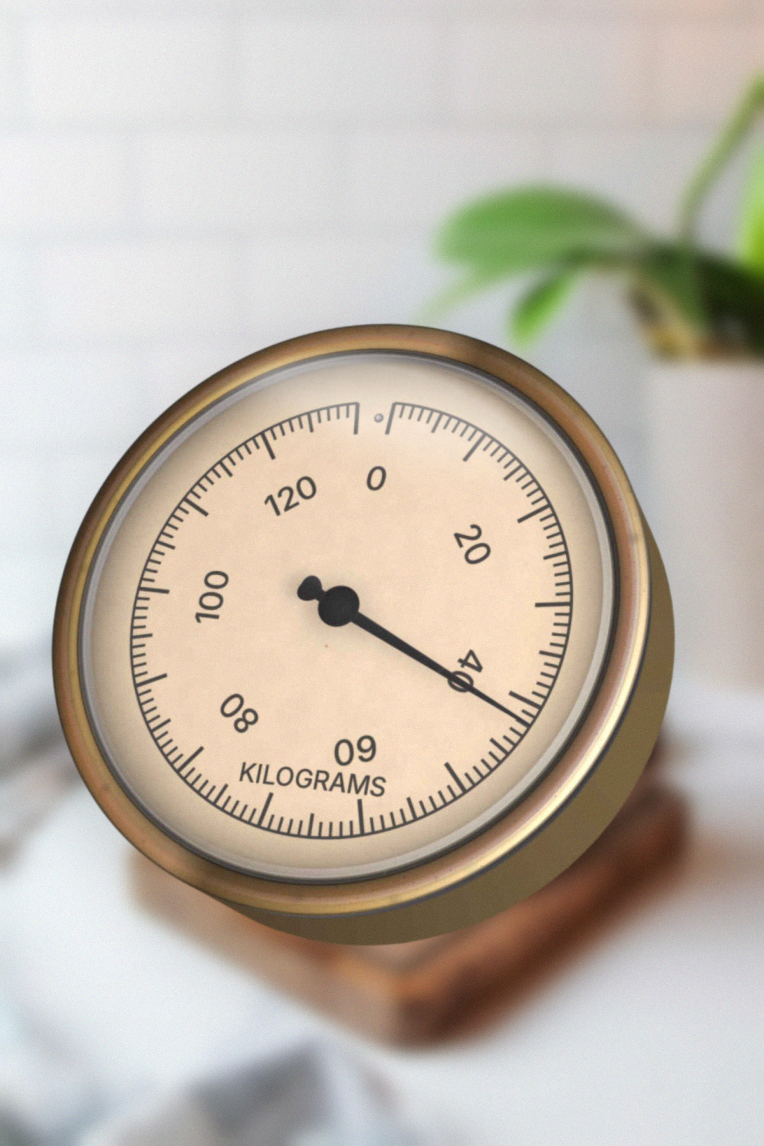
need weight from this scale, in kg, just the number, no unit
42
